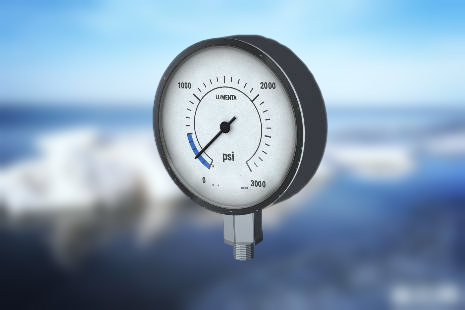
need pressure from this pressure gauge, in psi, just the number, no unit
200
